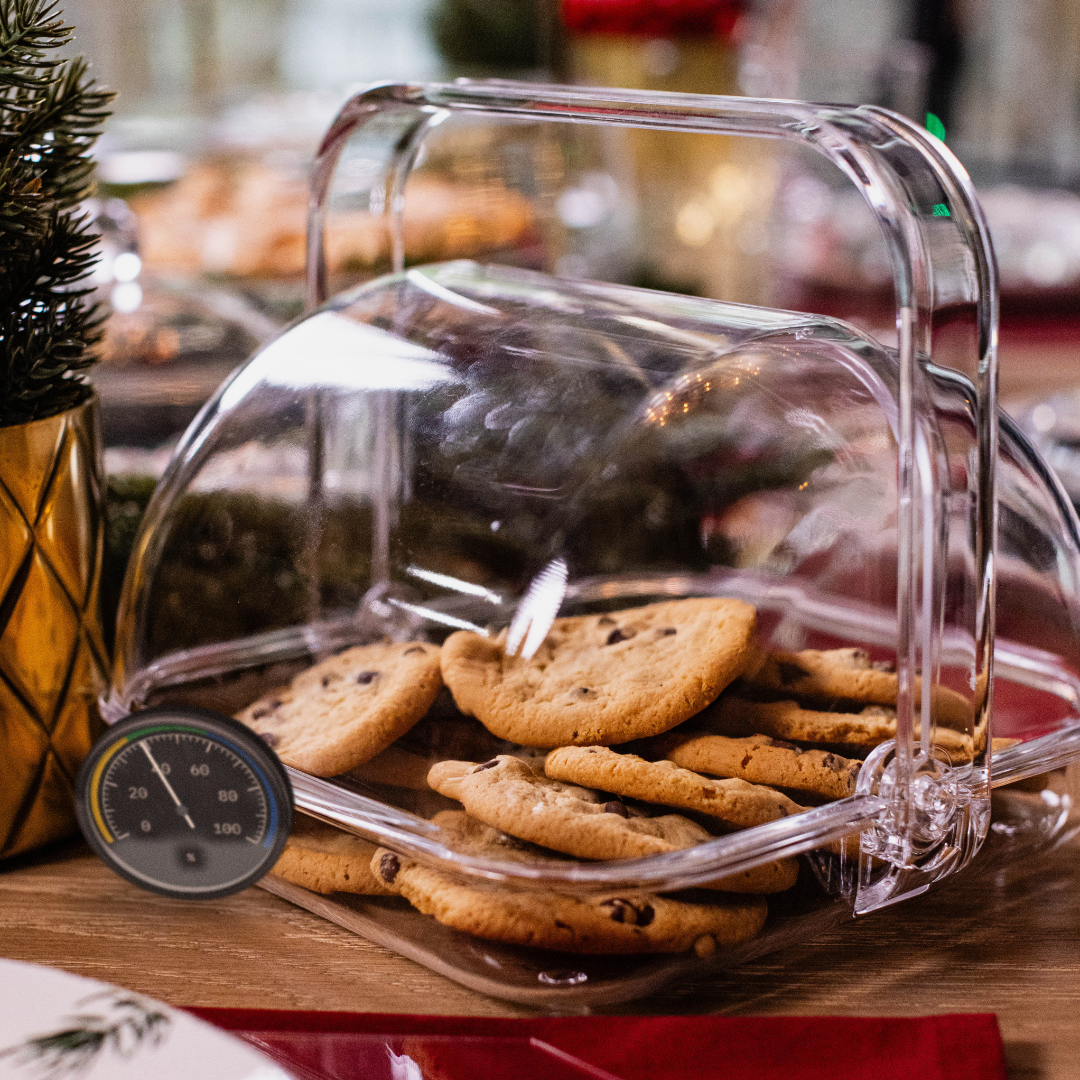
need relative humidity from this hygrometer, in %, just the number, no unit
40
